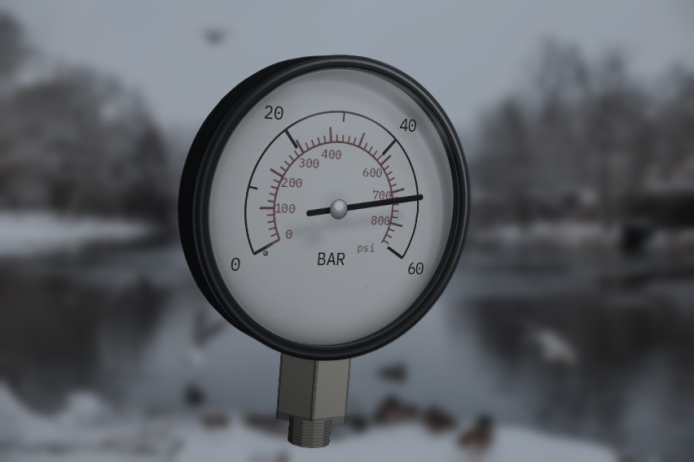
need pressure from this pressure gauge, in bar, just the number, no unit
50
